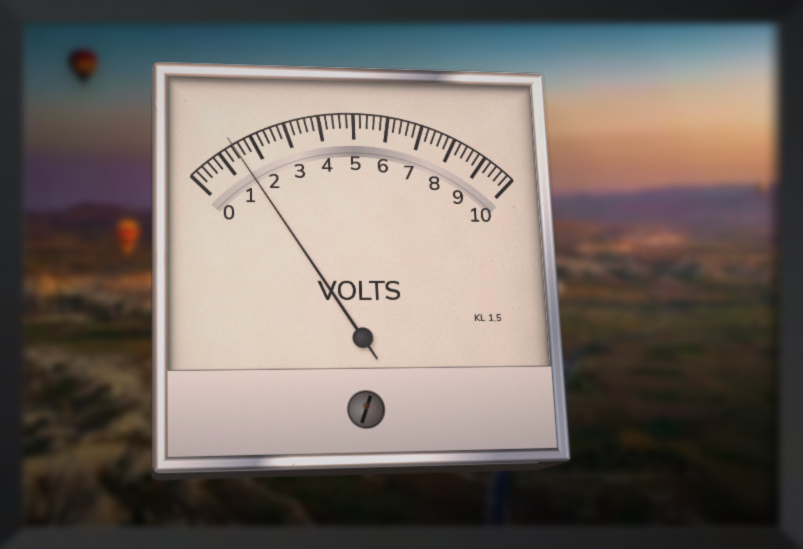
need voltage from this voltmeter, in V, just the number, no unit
1.4
